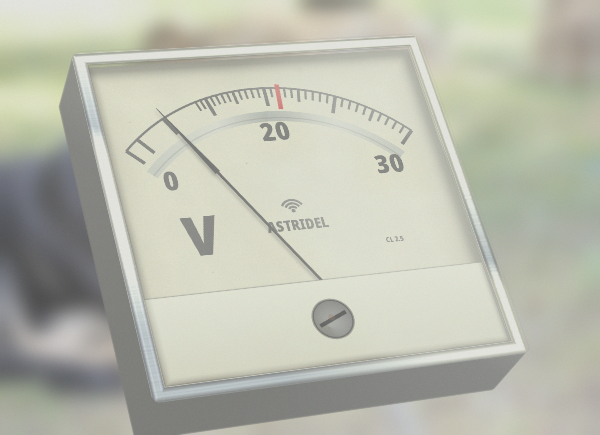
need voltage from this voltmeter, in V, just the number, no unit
10
